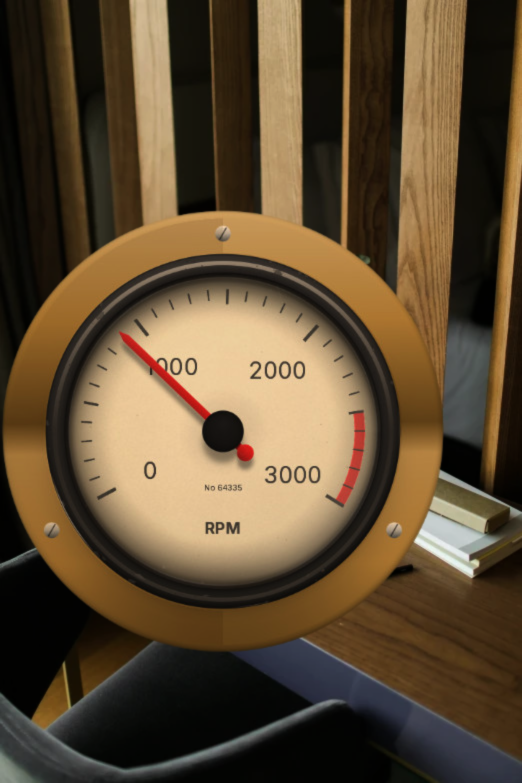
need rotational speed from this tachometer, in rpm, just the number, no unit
900
